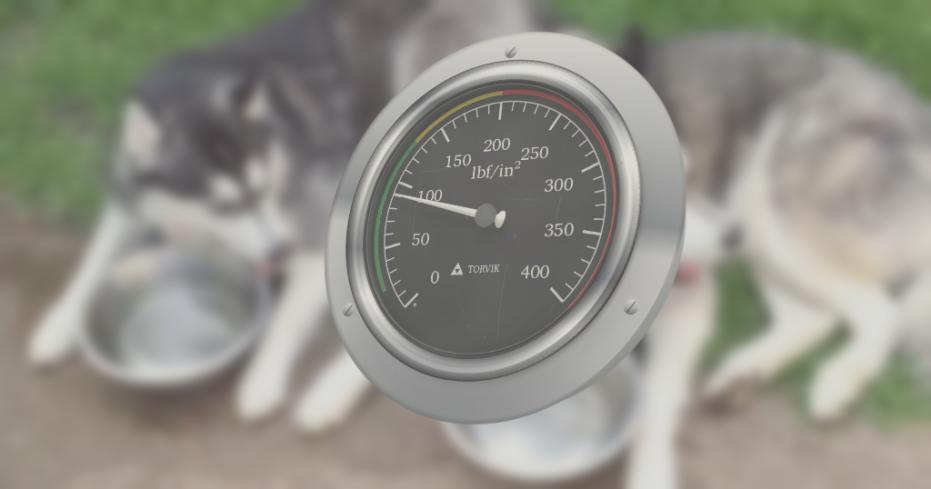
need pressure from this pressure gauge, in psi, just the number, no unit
90
